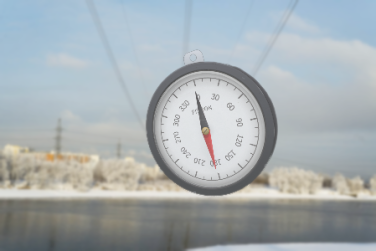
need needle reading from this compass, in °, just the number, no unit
180
